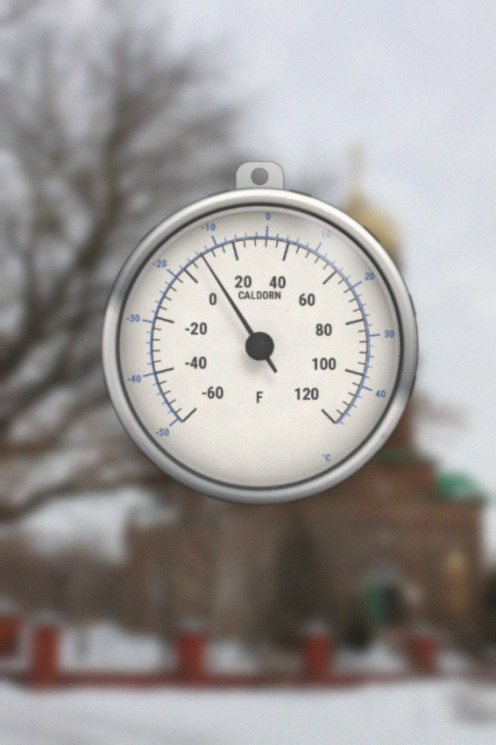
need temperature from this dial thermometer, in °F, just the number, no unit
8
